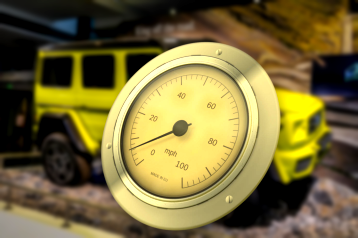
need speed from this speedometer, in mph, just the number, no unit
6
